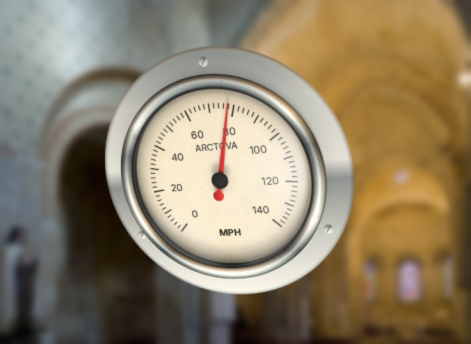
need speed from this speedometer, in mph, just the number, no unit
78
